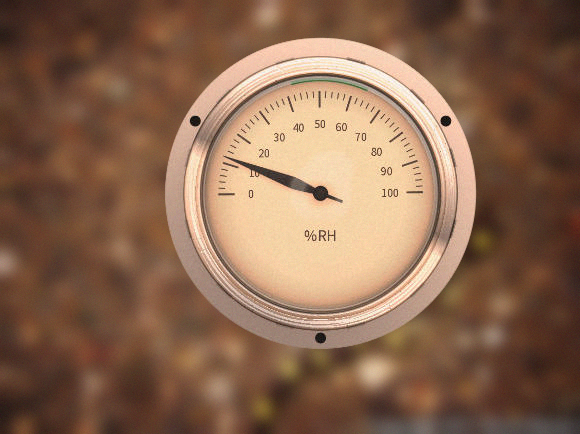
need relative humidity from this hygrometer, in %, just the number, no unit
12
